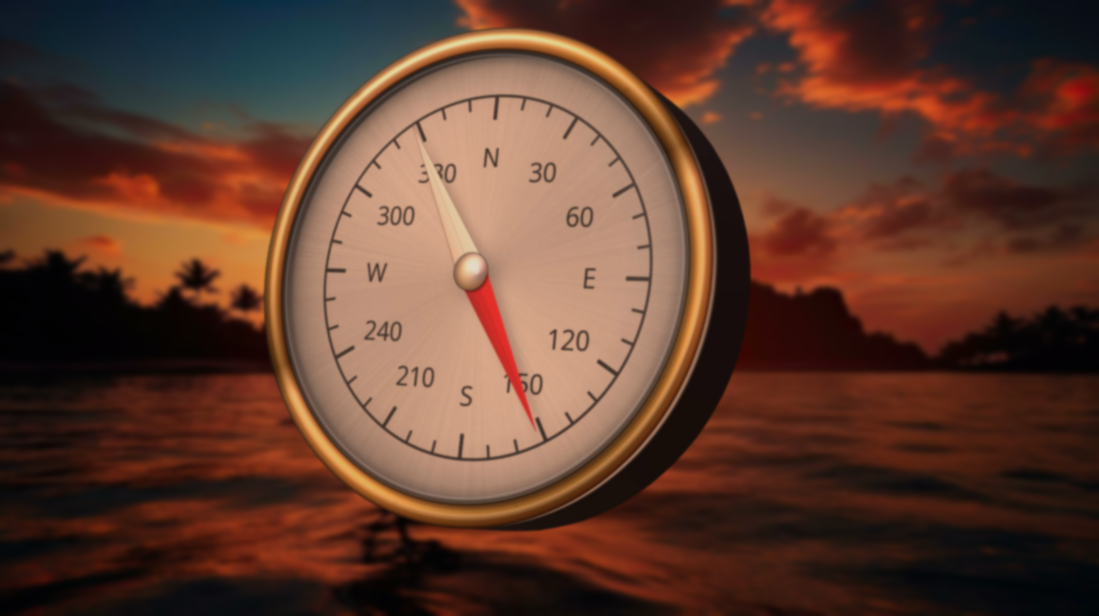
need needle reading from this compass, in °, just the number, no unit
150
